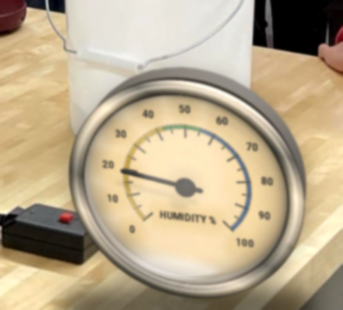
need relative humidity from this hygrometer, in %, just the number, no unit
20
